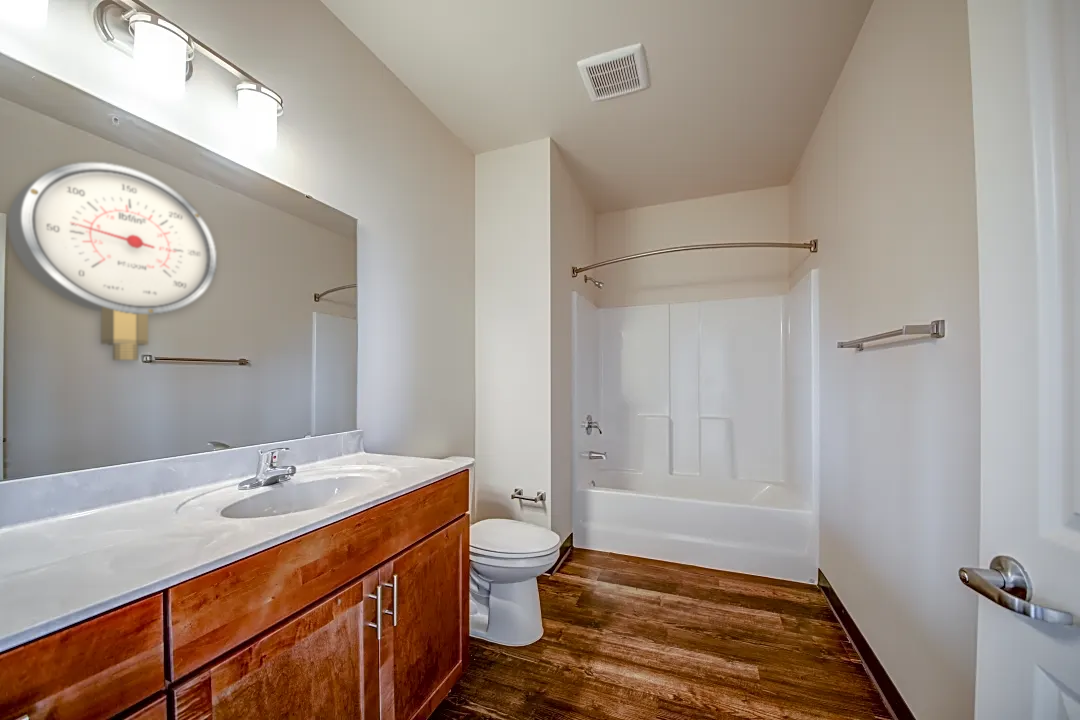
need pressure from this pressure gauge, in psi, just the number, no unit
60
